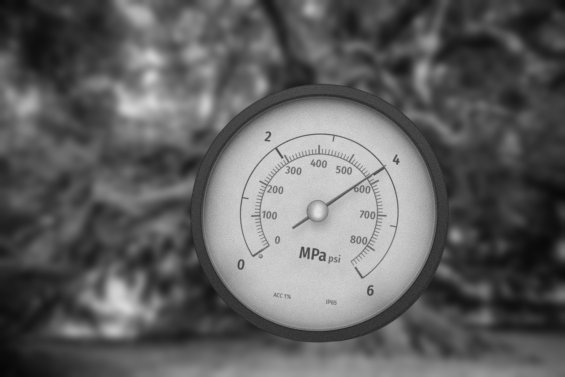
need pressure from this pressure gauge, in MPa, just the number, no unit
4
